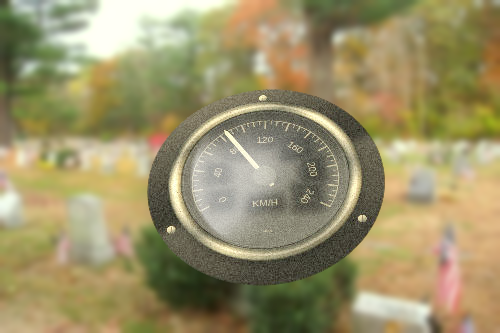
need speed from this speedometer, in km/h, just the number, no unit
85
